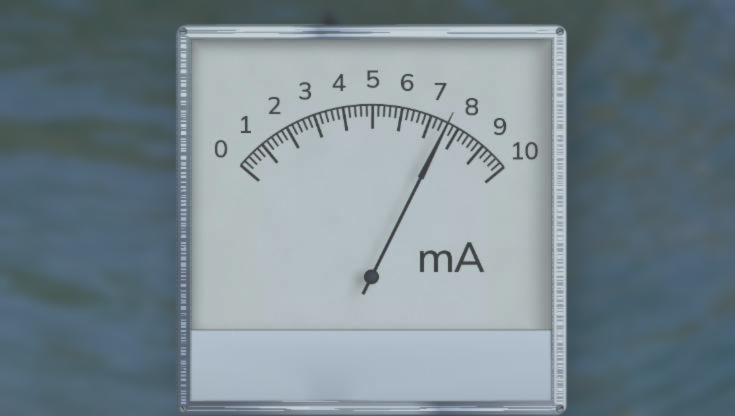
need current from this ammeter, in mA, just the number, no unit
7.6
